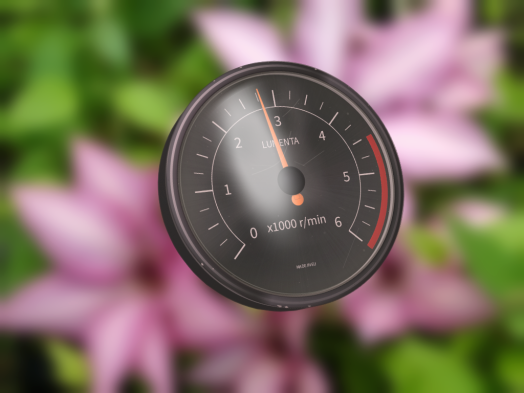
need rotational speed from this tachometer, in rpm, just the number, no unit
2750
